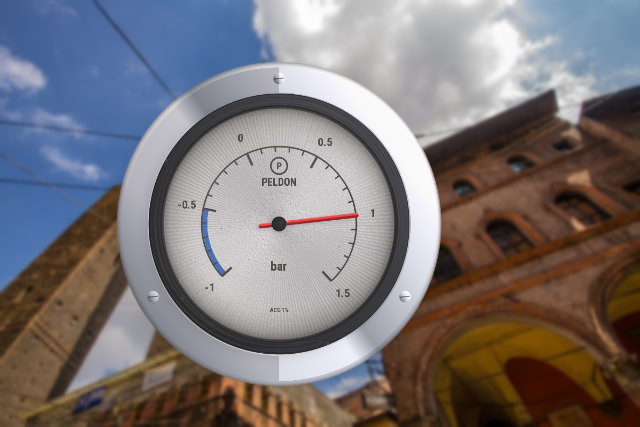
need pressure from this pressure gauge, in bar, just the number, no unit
1
